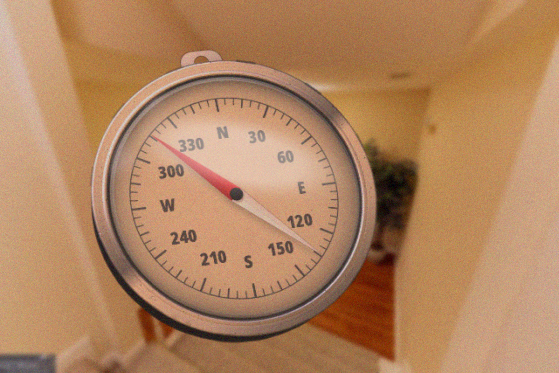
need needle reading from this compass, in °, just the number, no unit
315
